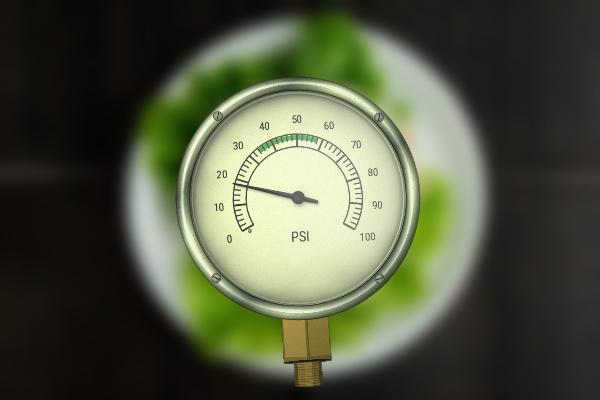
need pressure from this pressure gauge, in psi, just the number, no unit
18
